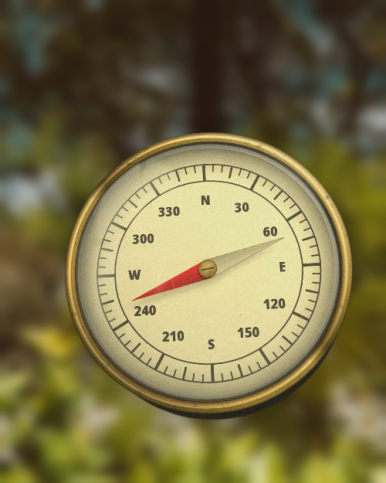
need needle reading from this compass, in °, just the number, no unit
250
